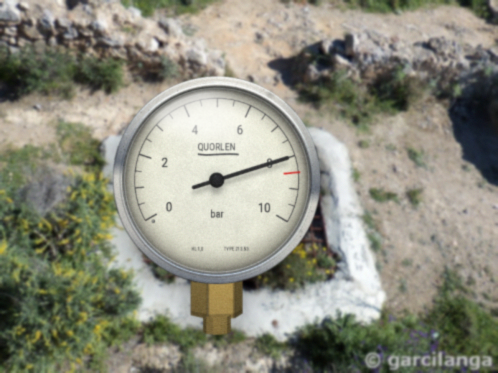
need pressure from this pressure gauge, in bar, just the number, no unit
8
